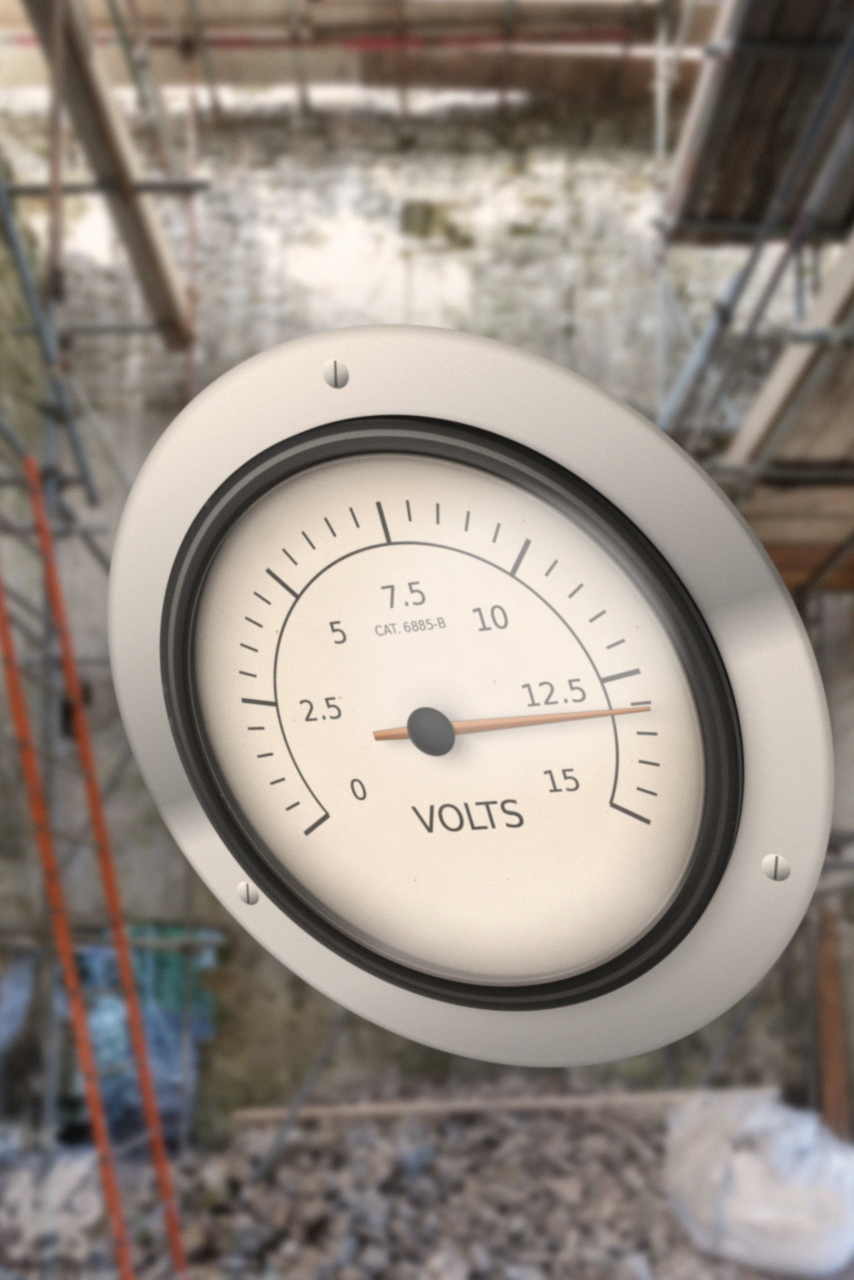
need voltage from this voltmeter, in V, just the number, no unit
13
